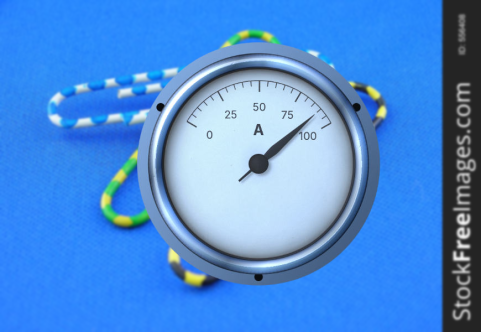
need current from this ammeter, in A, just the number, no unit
90
